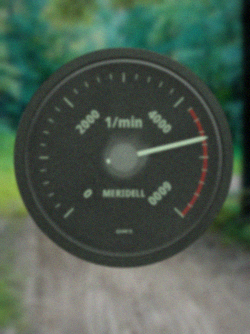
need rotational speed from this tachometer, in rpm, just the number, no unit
4700
